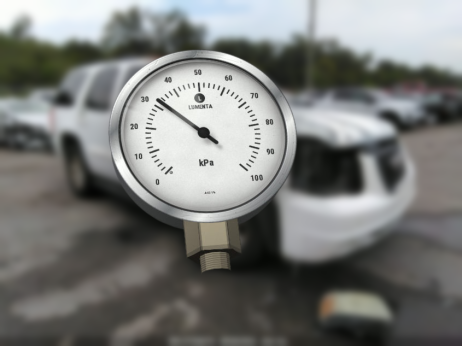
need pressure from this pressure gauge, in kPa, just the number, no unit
32
